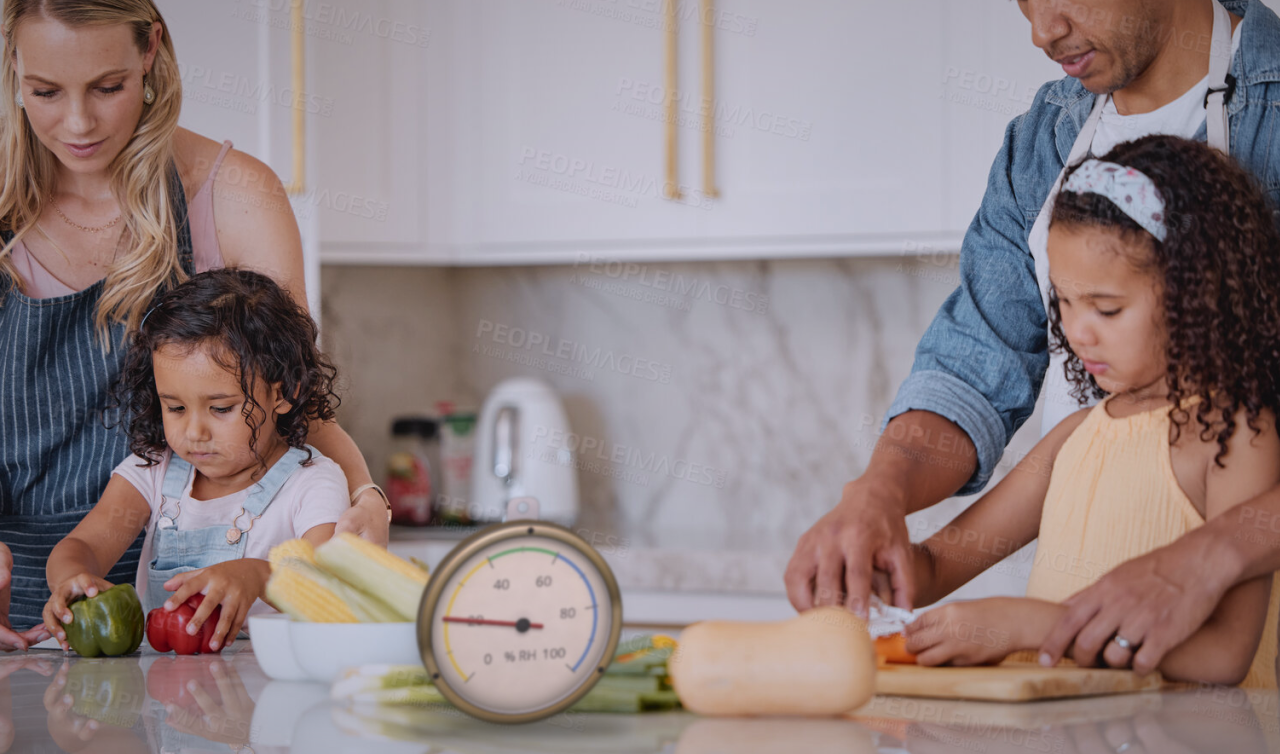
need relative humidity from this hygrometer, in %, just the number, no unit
20
